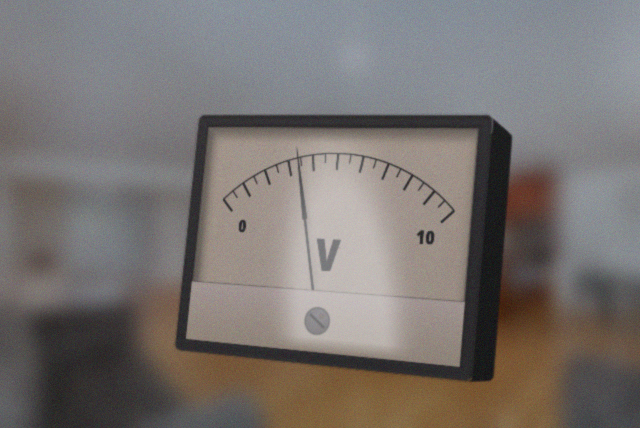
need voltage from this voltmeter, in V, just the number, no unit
3.5
